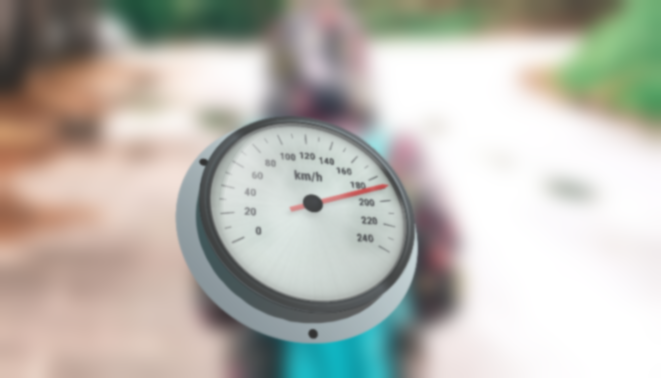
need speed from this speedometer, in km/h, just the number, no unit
190
